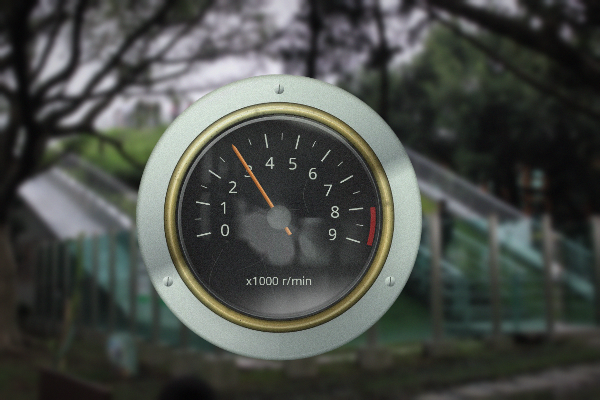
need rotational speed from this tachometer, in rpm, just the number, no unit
3000
